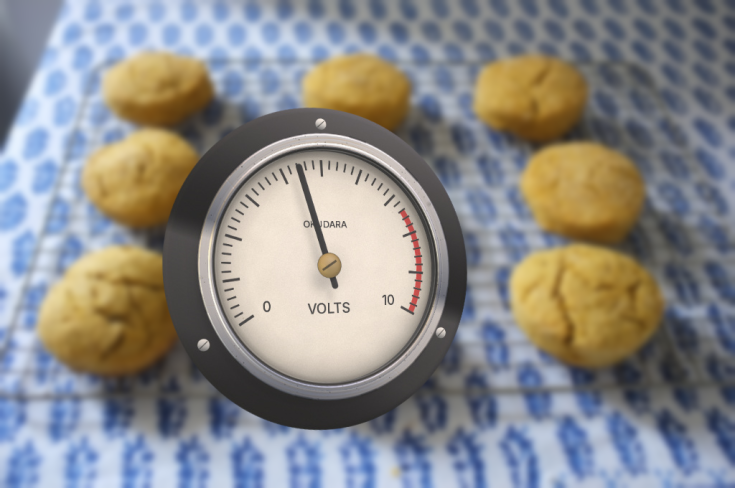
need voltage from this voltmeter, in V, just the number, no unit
4.4
